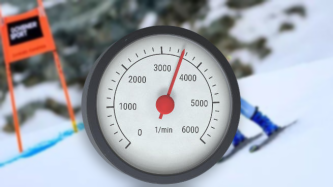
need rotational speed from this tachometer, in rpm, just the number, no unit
3500
